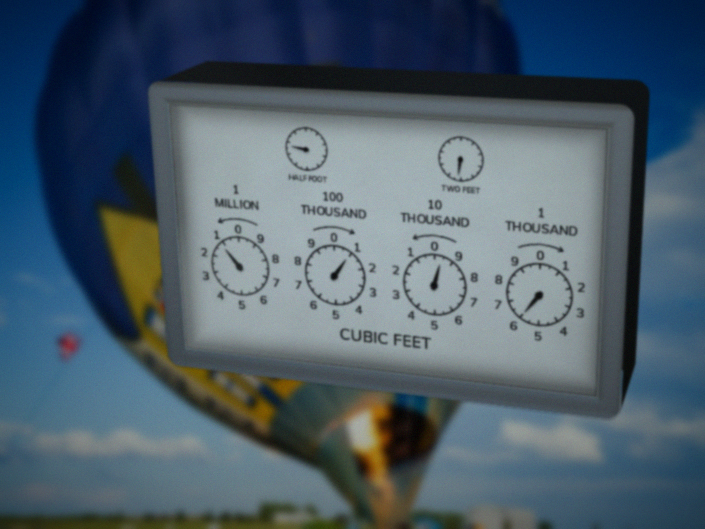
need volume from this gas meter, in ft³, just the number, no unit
109600
